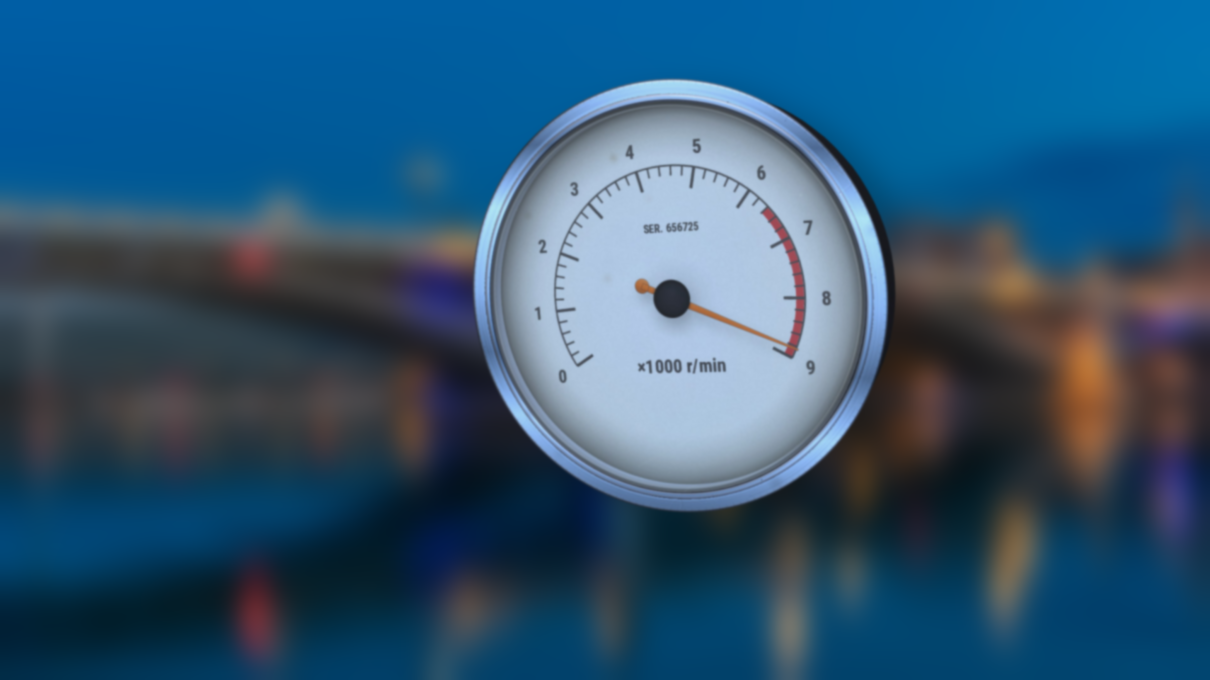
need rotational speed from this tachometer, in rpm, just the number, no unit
8800
